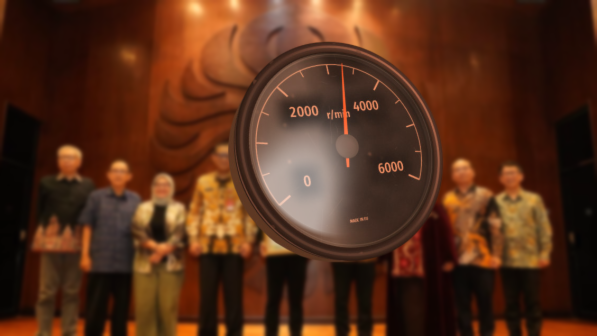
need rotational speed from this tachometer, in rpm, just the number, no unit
3250
